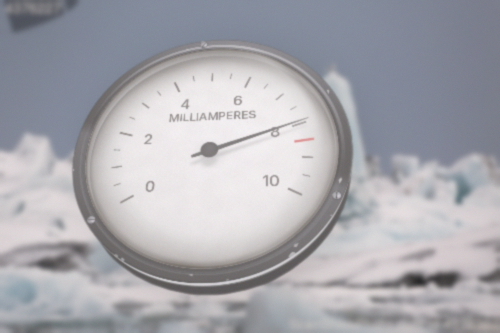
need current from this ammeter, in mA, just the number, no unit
8
